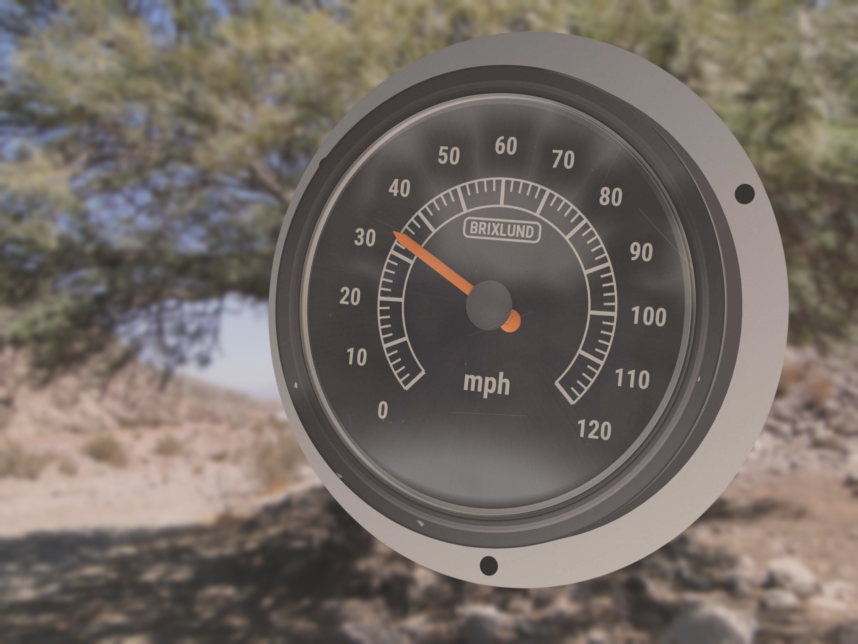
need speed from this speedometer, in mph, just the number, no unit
34
